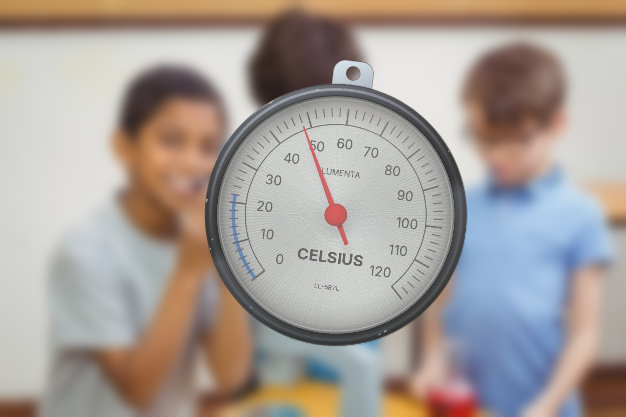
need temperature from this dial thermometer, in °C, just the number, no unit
48
